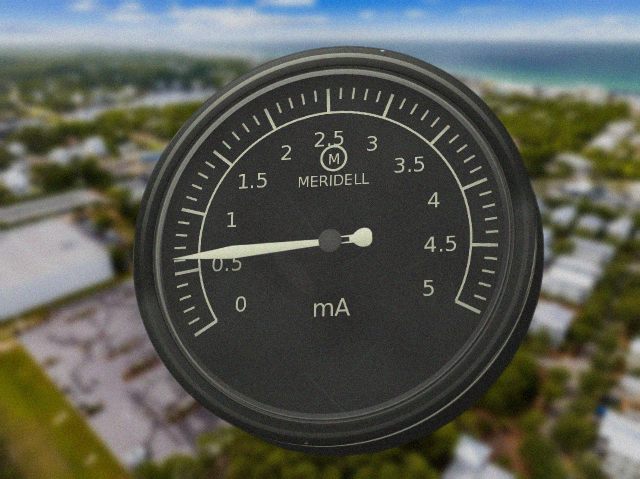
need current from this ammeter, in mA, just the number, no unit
0.6
